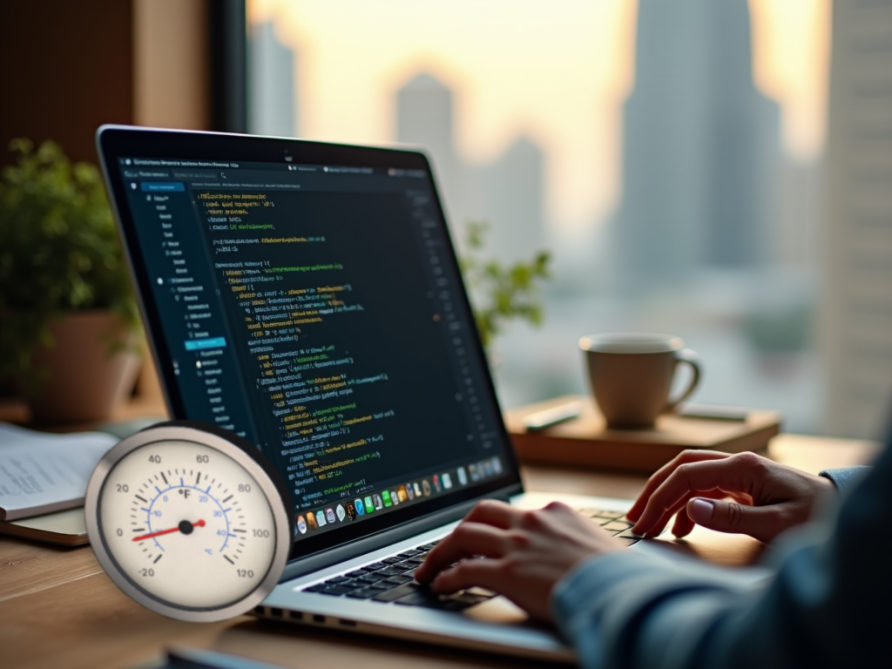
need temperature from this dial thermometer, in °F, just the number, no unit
-4
